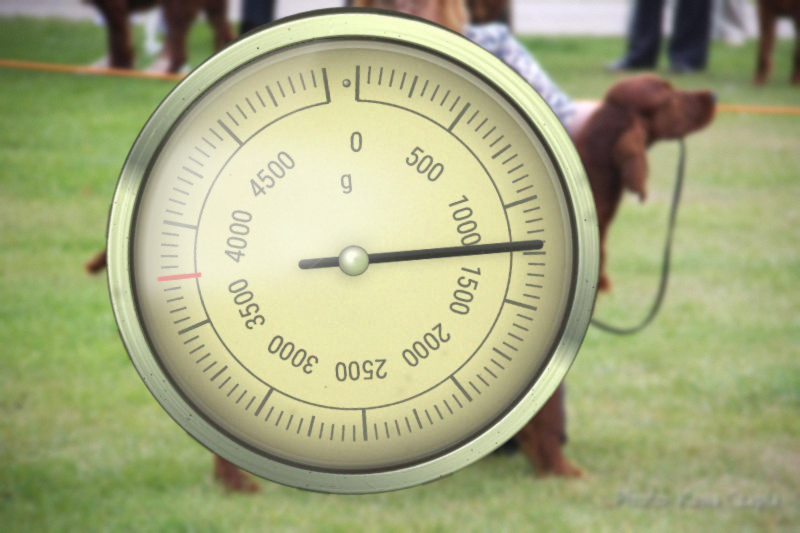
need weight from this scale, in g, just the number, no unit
1200
